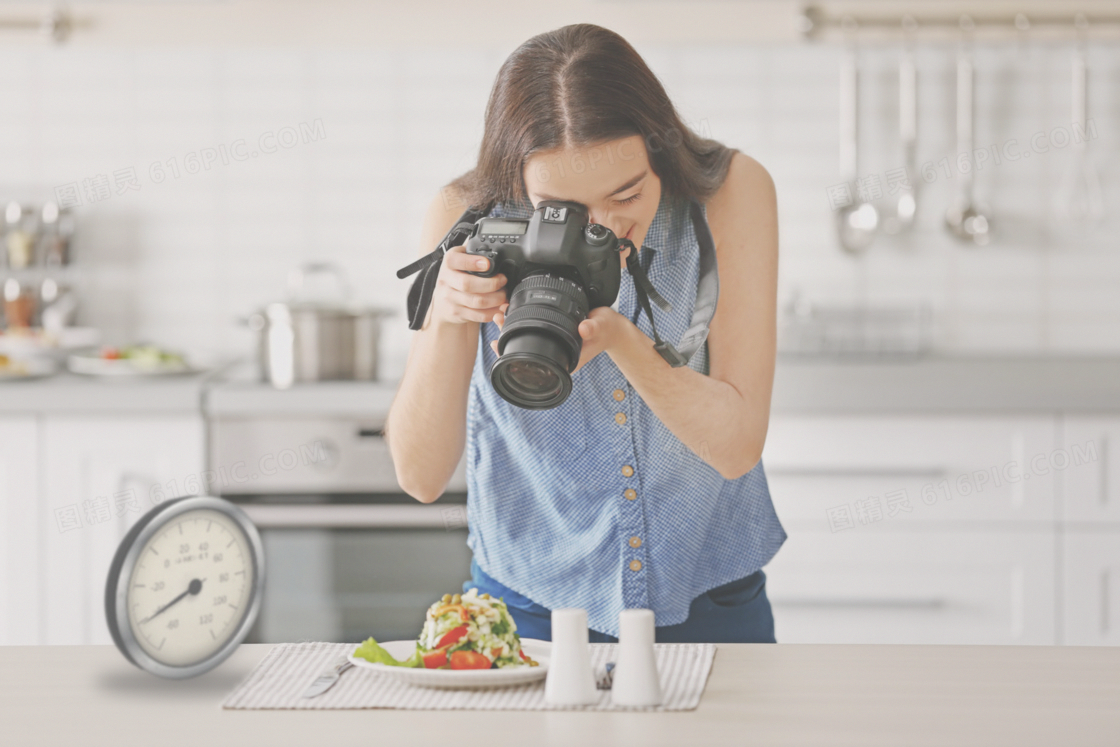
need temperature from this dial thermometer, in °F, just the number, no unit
-40
